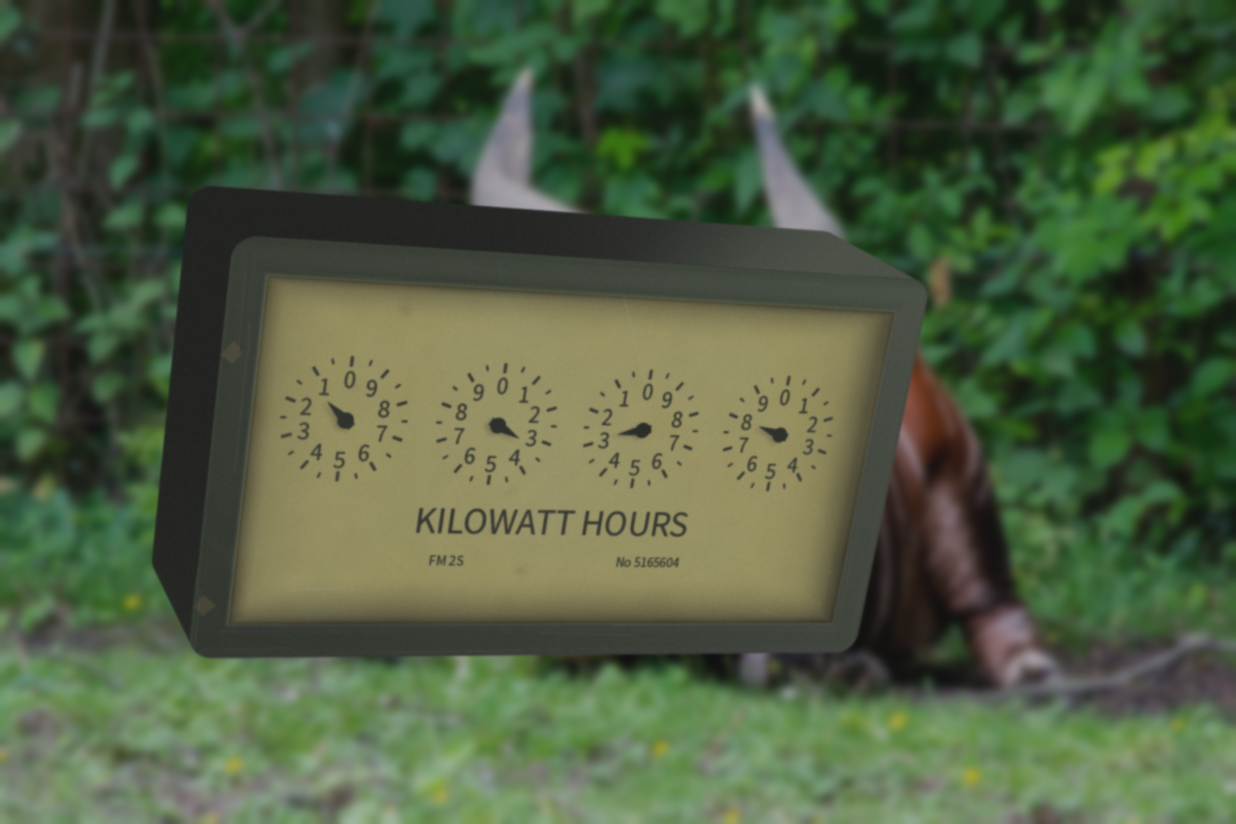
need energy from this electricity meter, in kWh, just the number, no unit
1328
